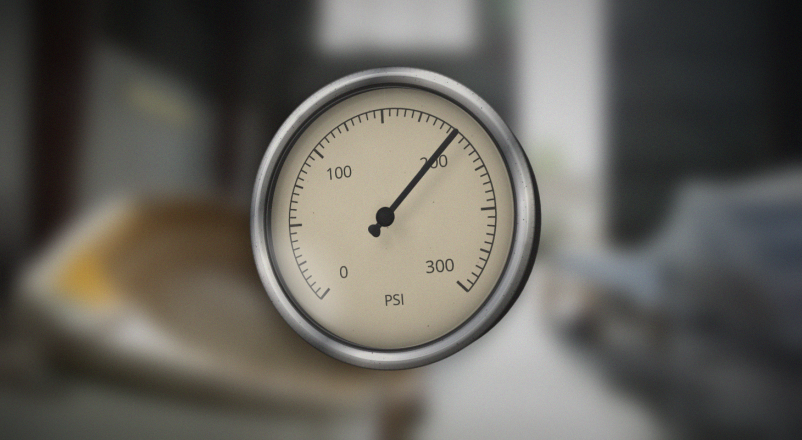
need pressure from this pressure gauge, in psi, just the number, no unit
200
